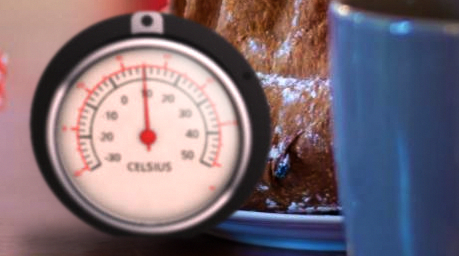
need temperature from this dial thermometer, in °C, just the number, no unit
10
